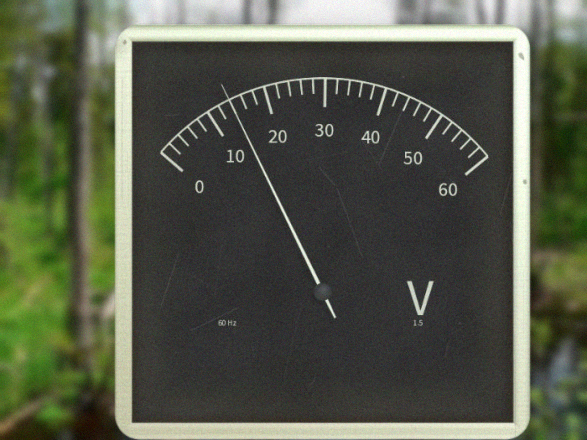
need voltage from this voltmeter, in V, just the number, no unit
14
